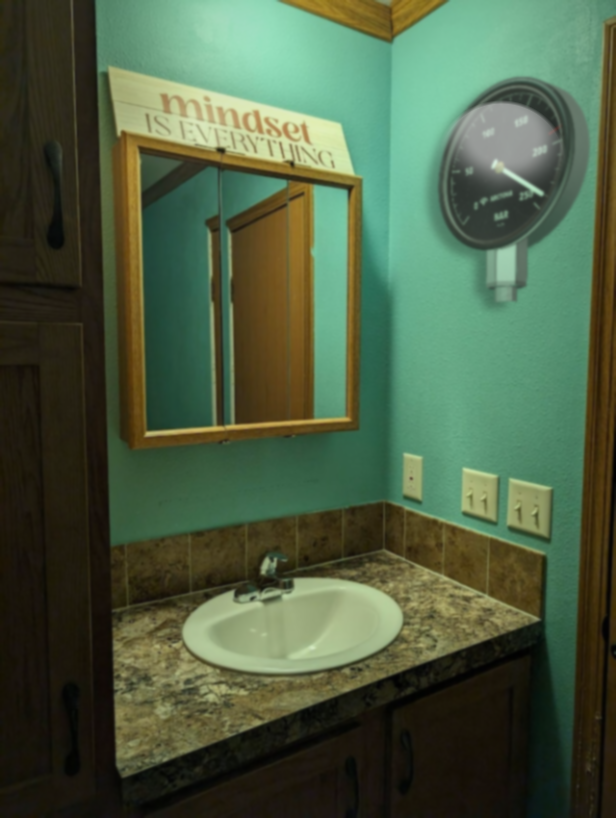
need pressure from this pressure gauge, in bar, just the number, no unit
240
